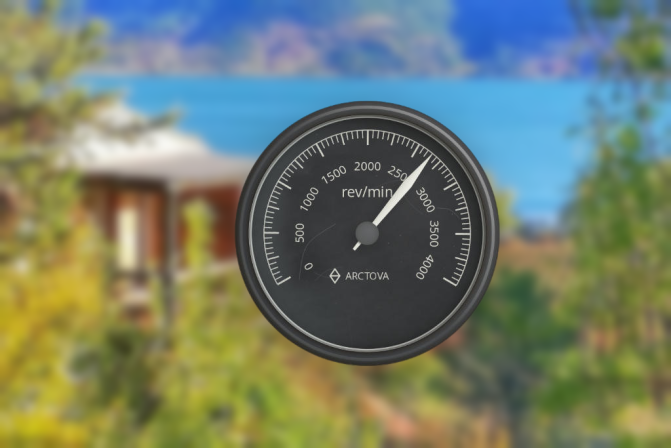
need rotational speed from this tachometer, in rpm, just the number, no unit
2650
